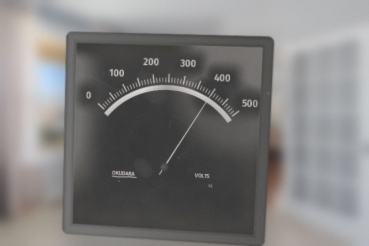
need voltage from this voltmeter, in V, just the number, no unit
400
